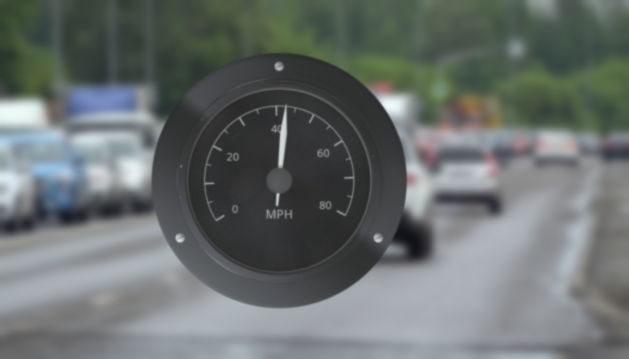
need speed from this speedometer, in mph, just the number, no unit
42.5
